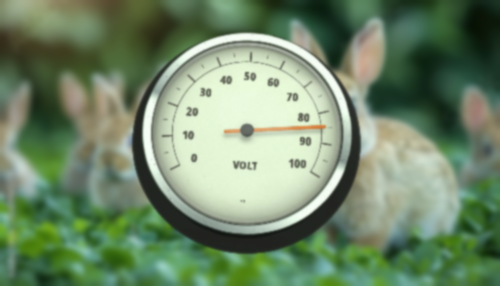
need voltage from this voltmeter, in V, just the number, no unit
85
